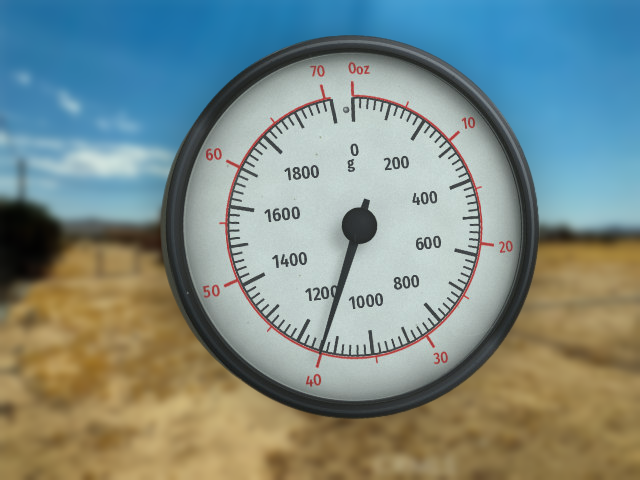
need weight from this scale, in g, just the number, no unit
1140
